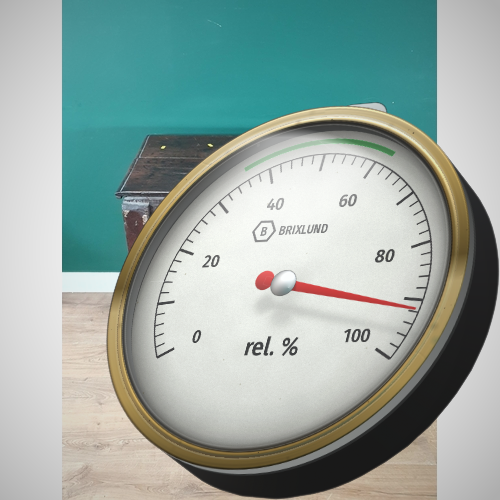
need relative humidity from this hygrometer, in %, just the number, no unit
92
